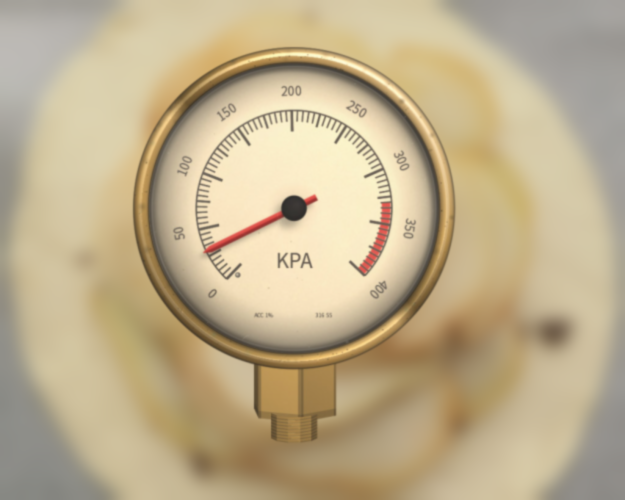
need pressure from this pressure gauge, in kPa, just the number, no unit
30
